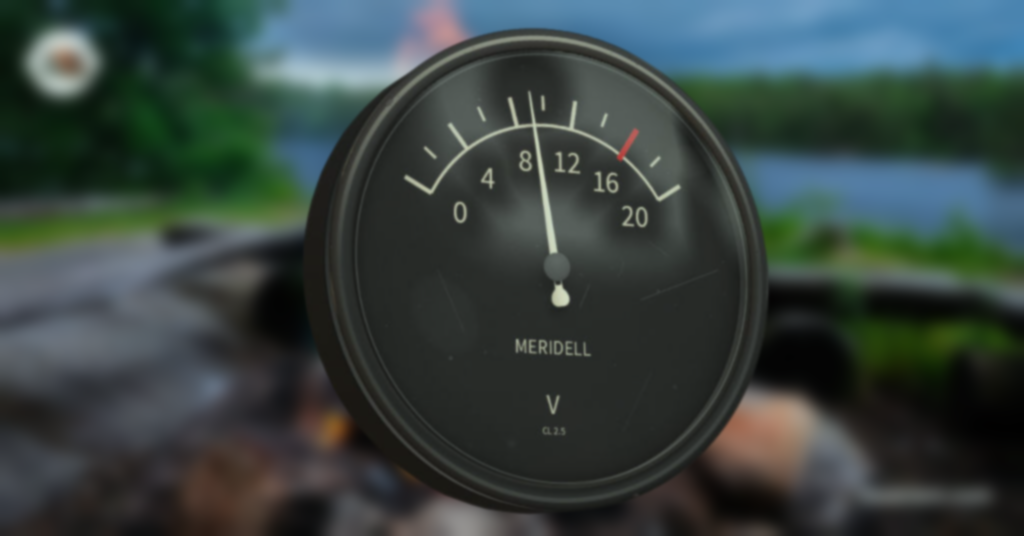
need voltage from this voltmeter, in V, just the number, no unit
9
